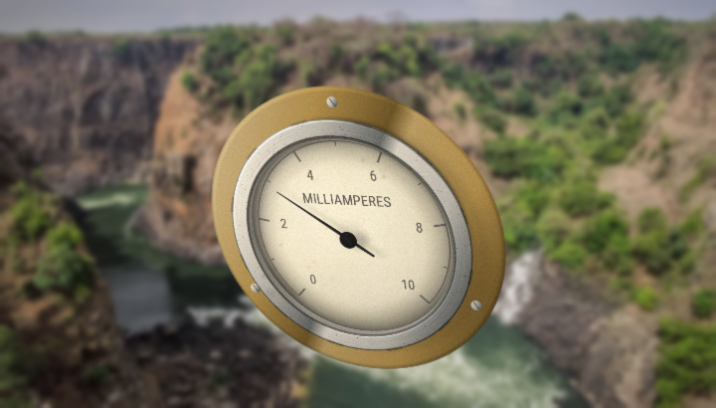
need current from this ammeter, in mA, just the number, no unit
3
